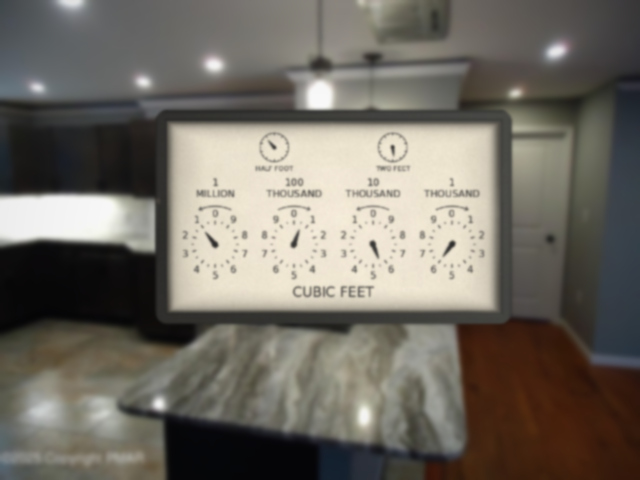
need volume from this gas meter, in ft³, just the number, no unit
105600
